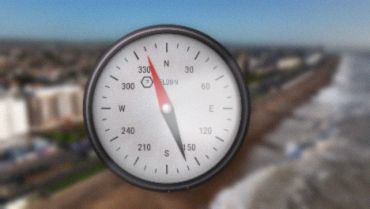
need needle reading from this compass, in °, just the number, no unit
340
